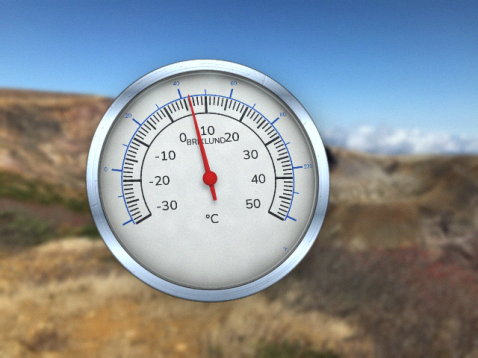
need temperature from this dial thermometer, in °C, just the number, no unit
6
